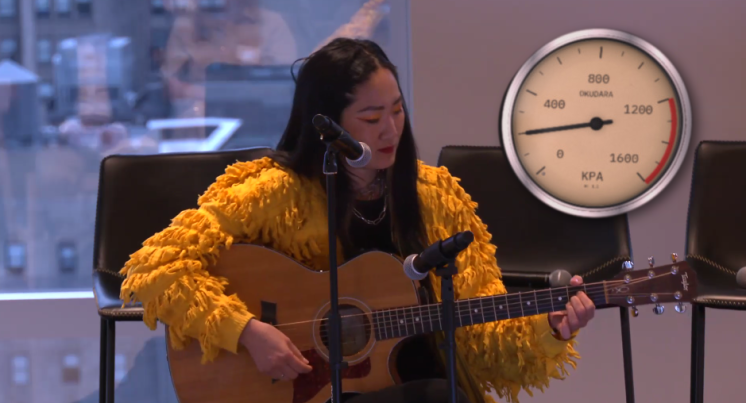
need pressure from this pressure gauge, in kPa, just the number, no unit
200
